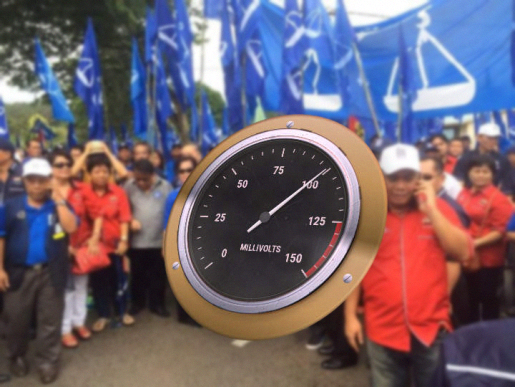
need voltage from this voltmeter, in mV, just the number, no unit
100
